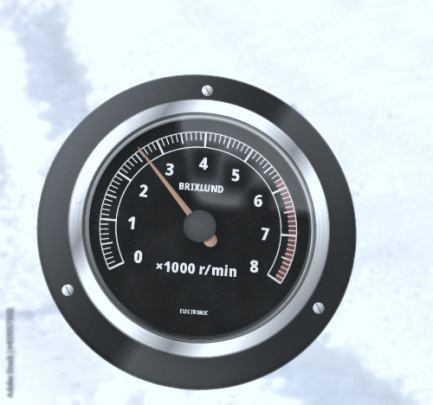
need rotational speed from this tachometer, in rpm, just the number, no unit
2600
